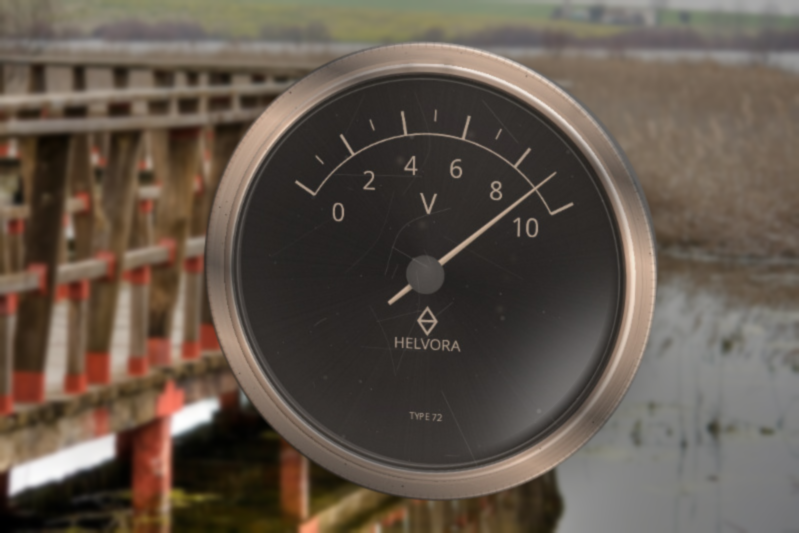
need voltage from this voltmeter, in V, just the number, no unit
9
